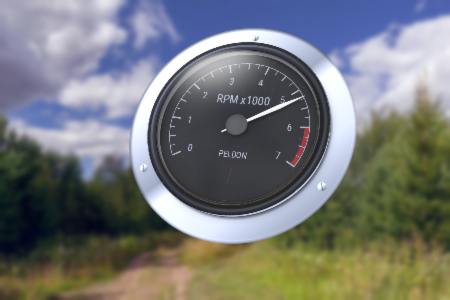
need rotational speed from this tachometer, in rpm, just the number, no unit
5250
